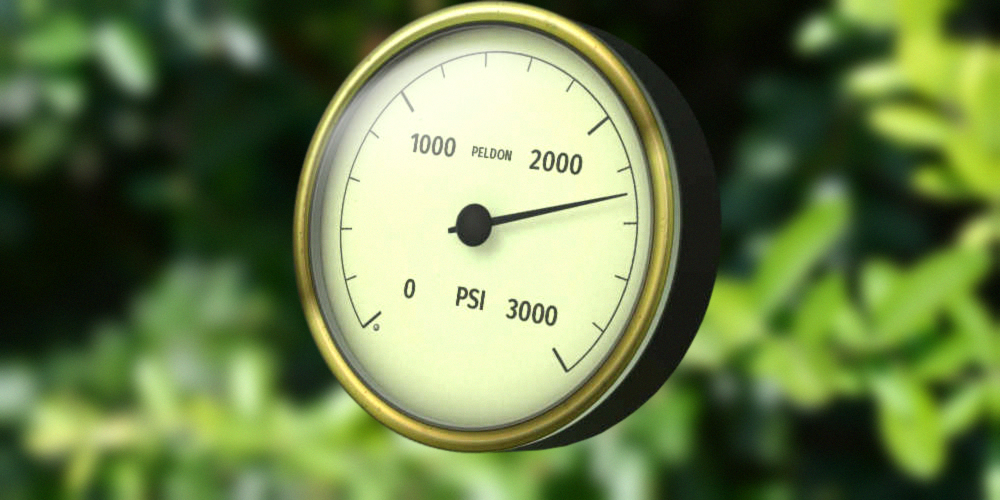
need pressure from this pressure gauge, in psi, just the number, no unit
2300
